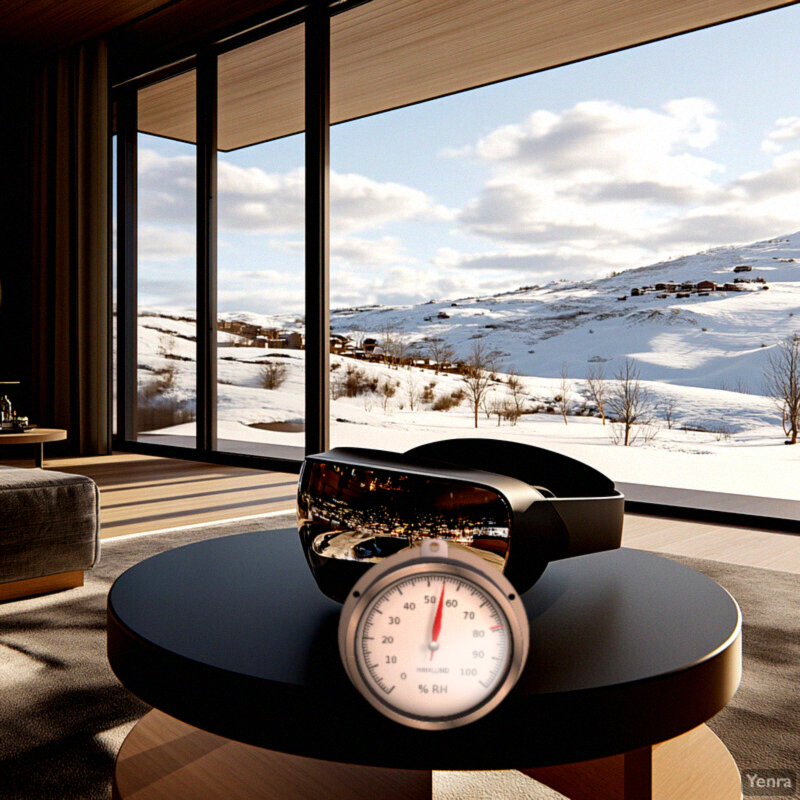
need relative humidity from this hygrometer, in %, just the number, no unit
55
